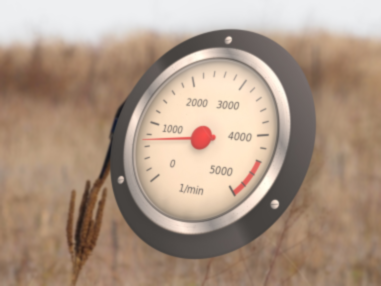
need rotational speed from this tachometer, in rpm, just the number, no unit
700
